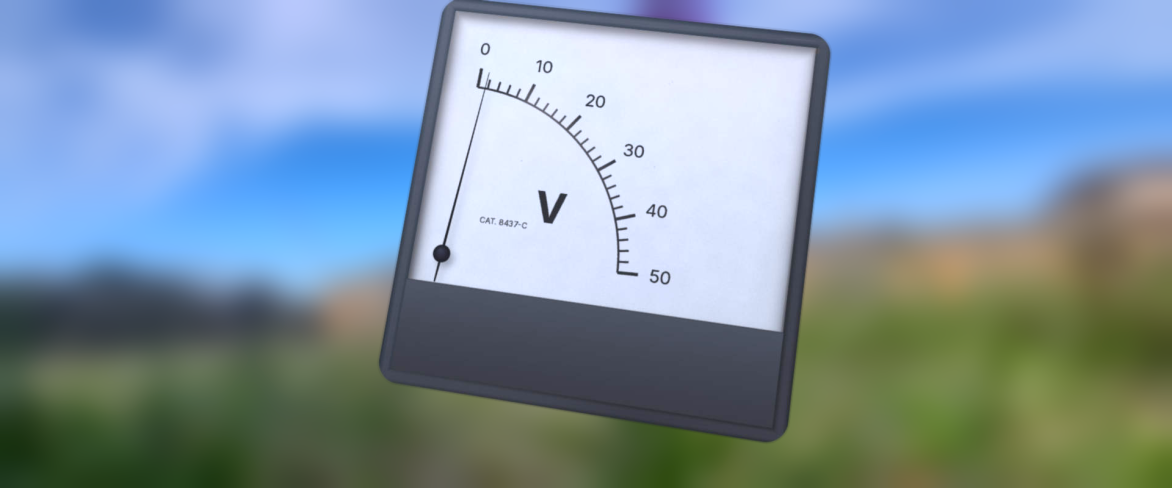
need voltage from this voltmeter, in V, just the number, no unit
2
